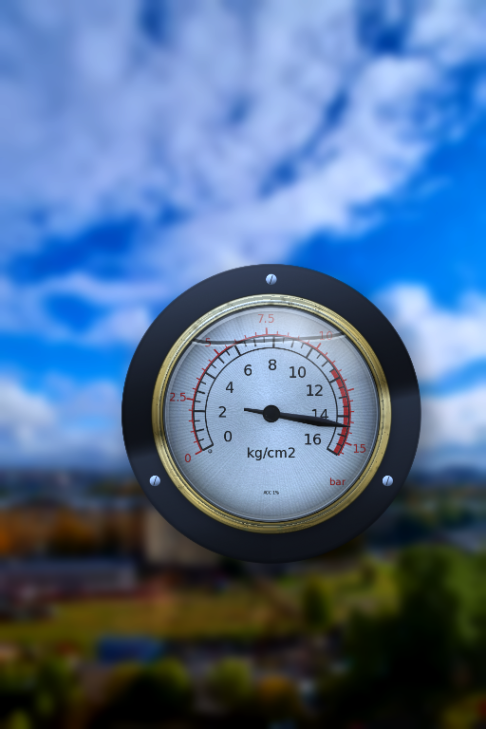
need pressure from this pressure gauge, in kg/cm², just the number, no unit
14.5
